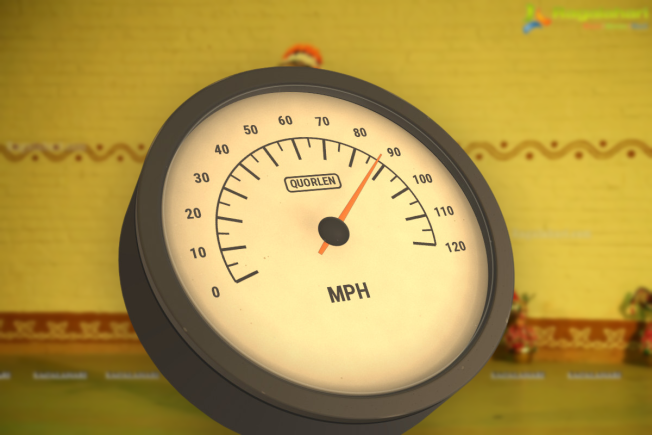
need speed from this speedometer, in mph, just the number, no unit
87.5
